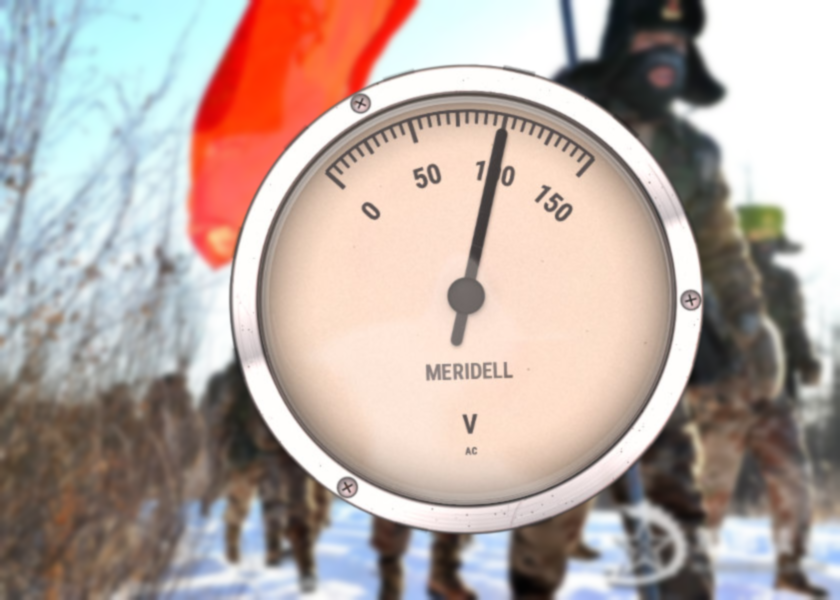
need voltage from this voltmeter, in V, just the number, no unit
100
